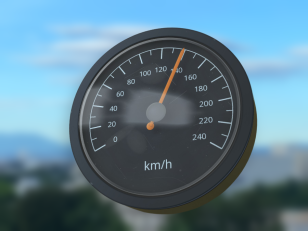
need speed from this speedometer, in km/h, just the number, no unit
140
